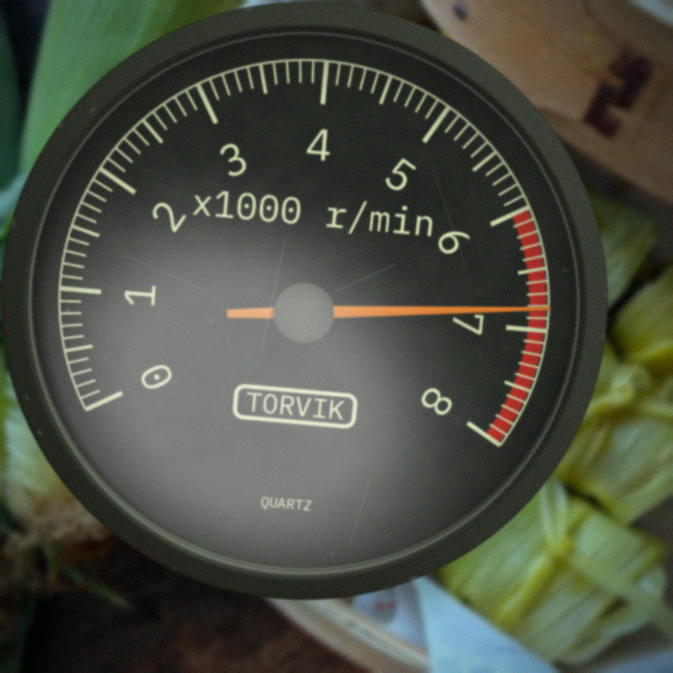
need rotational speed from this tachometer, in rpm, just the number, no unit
6800
